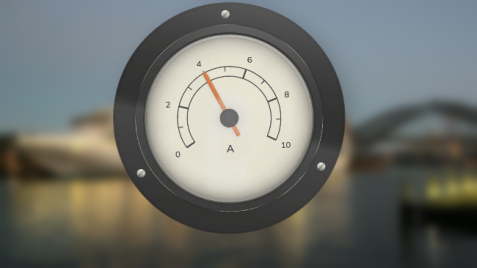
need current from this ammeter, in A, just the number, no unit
4
